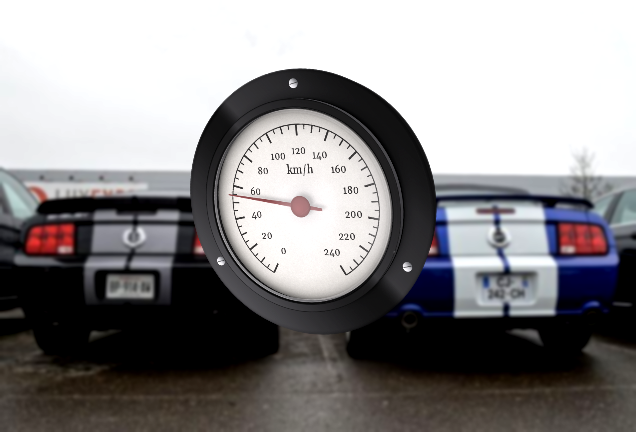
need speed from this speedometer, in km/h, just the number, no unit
55
